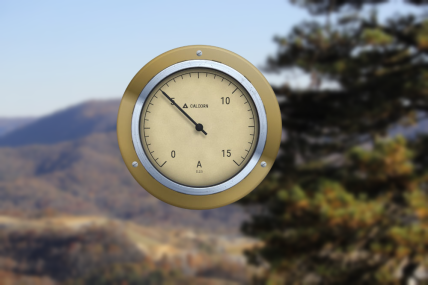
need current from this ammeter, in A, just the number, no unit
5
